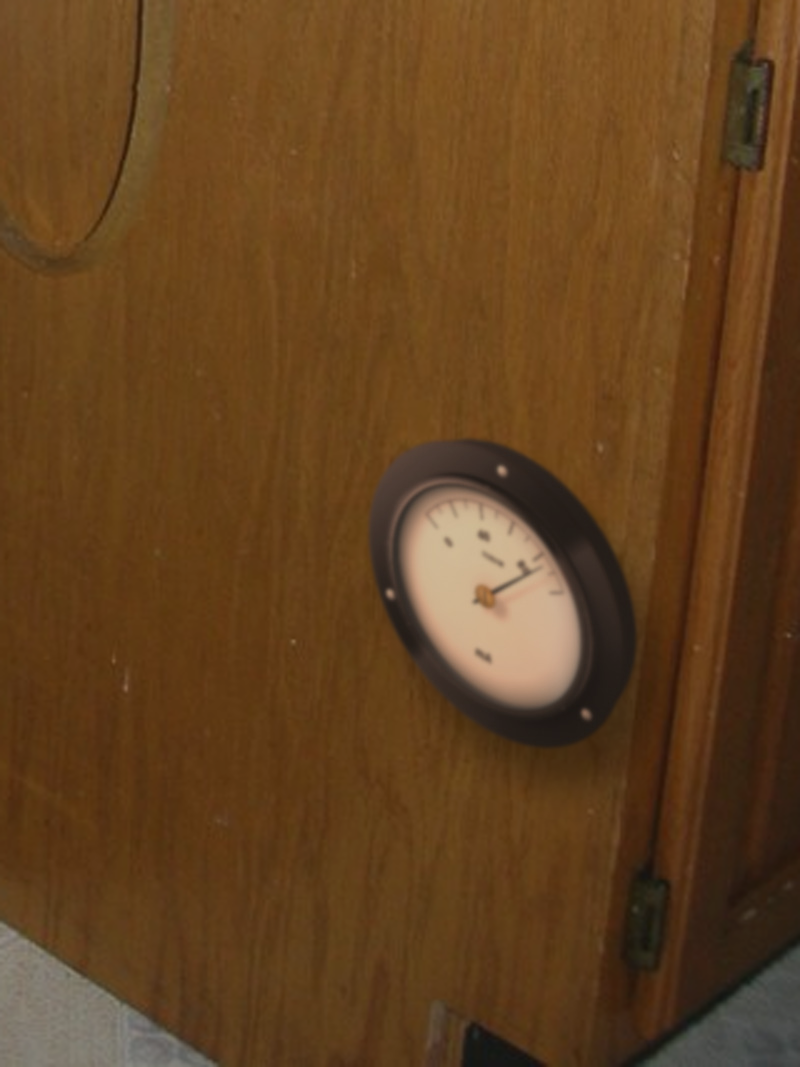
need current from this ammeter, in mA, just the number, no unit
85
